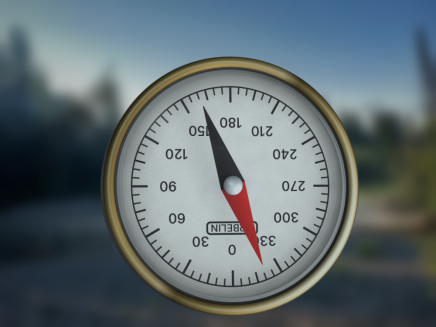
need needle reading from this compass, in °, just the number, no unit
340
